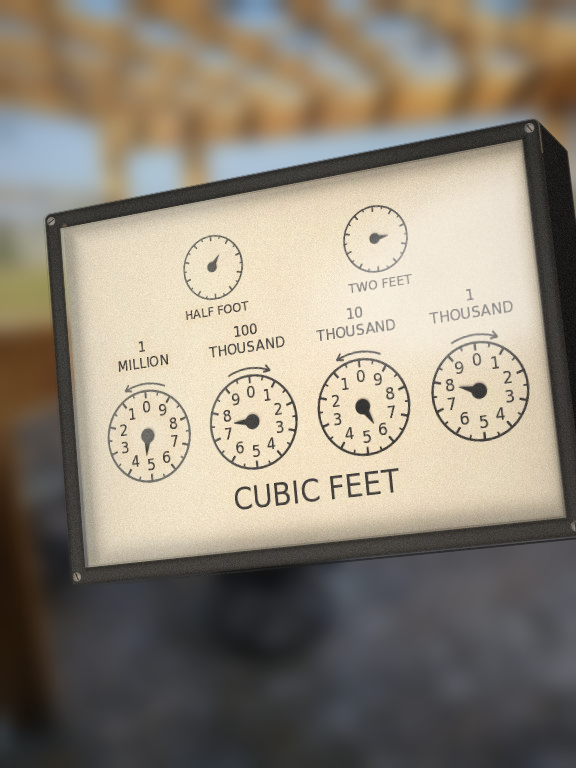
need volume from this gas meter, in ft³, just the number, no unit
475800
